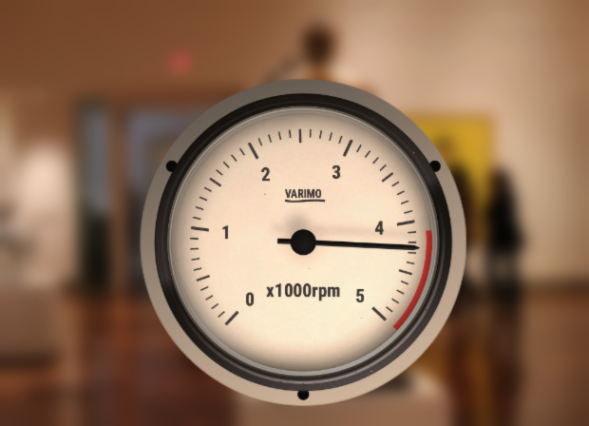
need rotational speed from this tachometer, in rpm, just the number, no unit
4250
